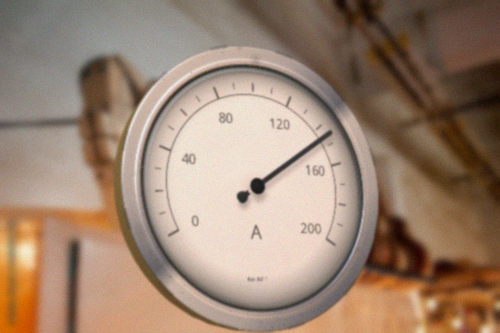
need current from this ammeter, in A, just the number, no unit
145
